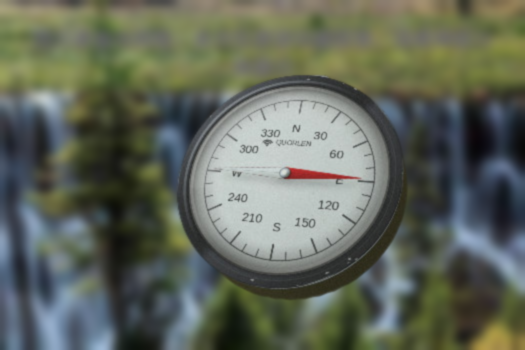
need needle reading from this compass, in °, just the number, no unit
90
